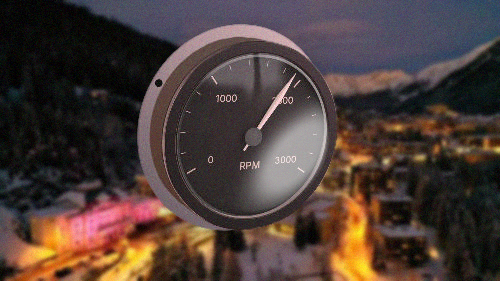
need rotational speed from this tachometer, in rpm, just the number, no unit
1900
